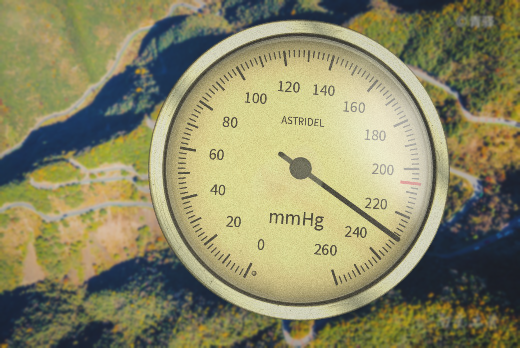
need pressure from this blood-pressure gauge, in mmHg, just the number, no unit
230
